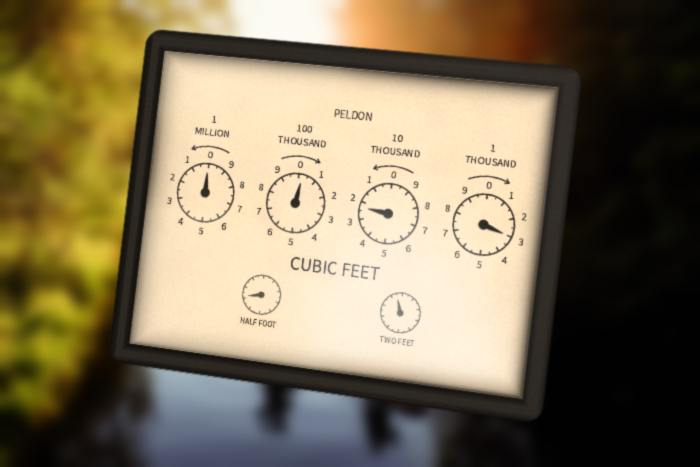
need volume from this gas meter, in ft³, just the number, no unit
2300
